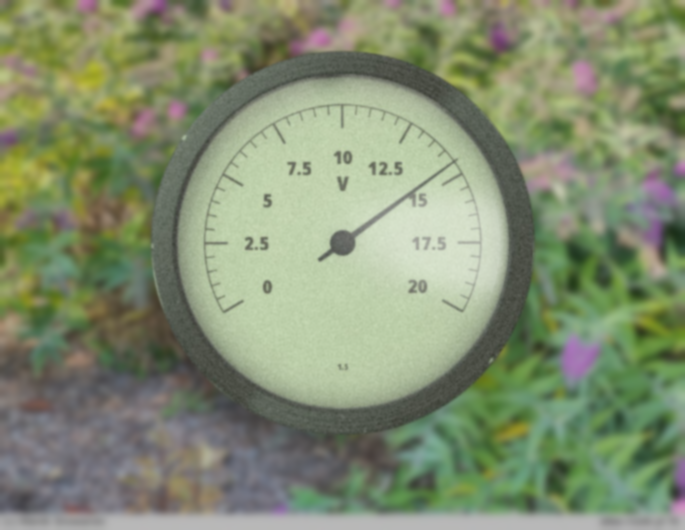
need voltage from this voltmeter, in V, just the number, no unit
14.5
